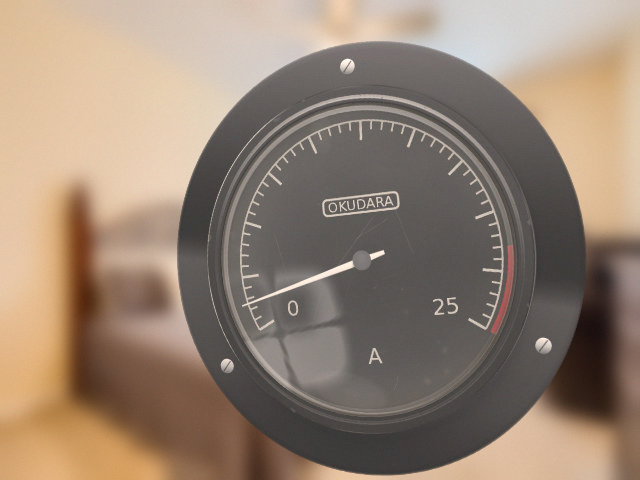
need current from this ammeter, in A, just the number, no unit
1.25
